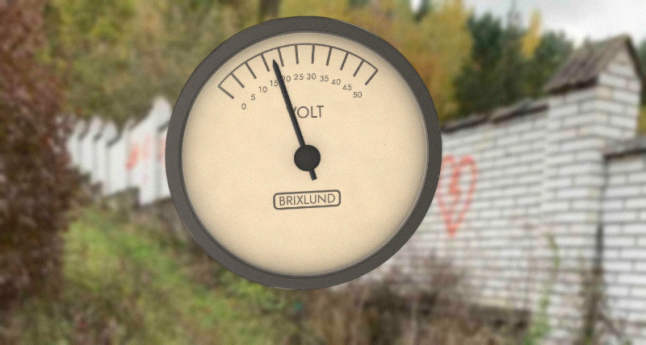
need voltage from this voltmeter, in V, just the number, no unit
17.5
